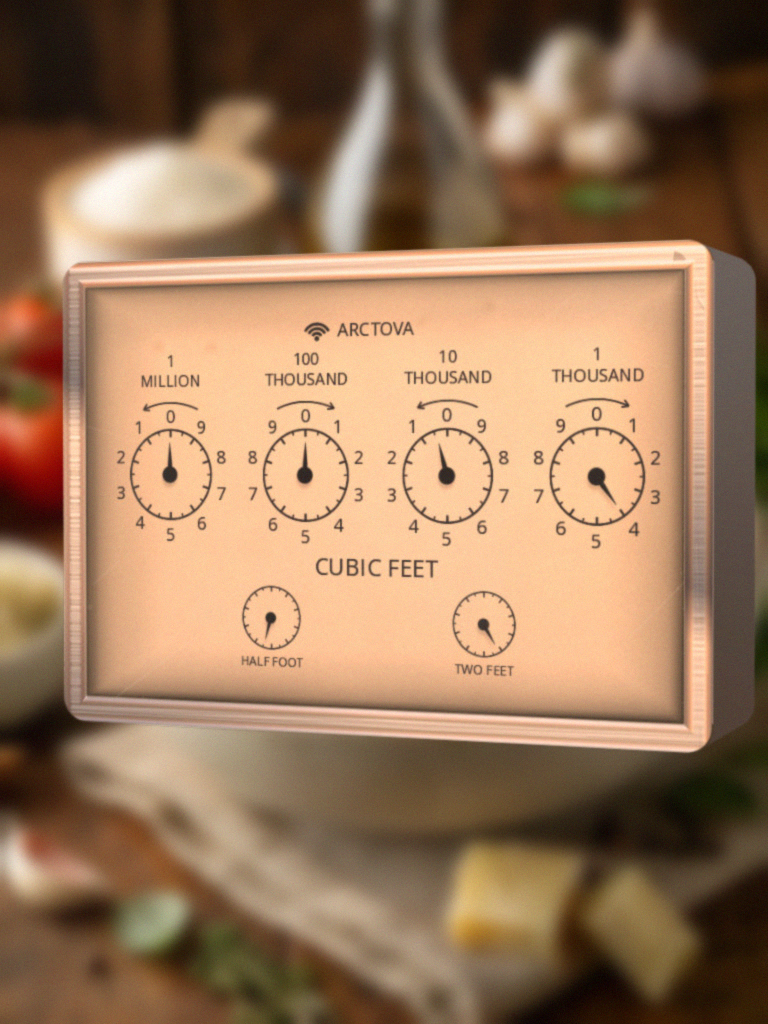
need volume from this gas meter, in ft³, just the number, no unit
400
